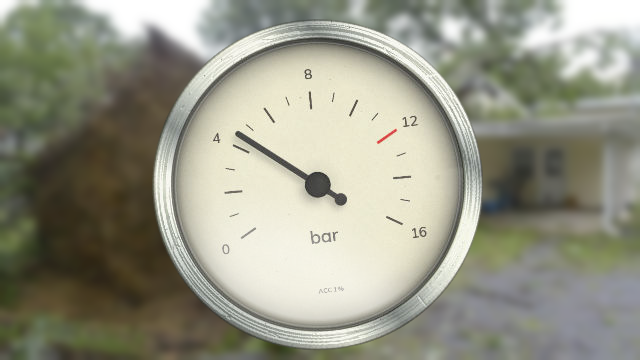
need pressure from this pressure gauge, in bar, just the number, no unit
4.5
